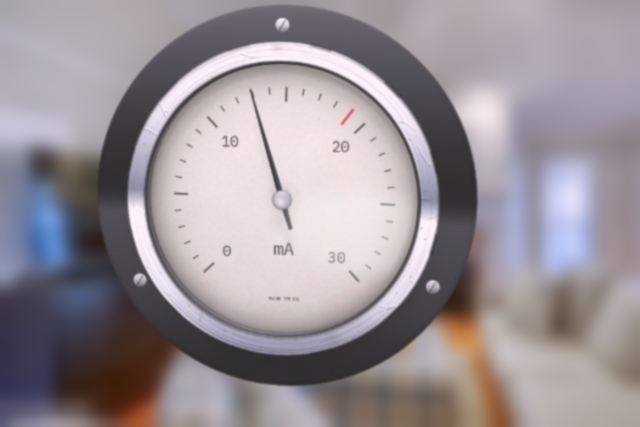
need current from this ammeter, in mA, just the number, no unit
13
